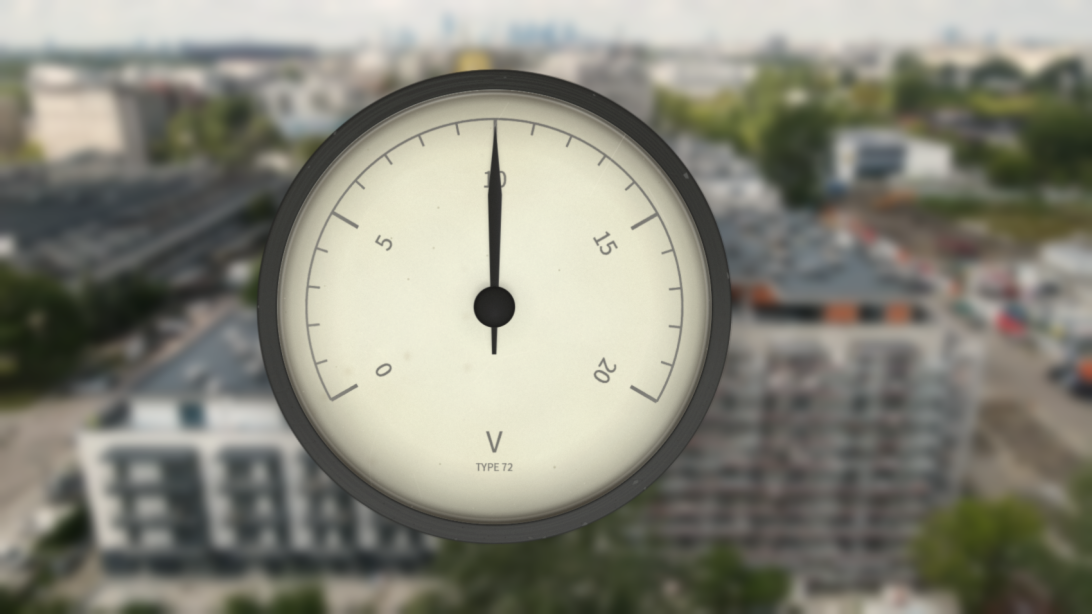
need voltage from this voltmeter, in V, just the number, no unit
10
